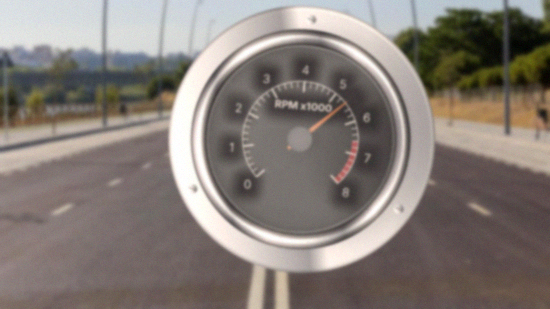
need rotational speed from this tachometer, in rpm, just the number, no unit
5400
